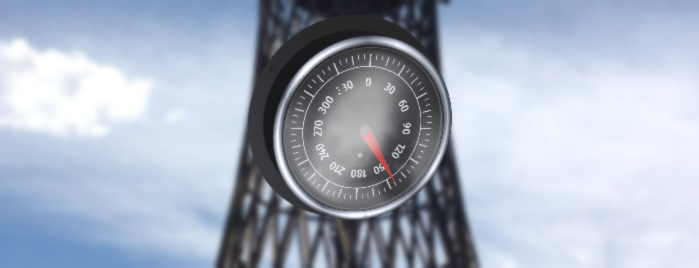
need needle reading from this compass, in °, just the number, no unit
145
